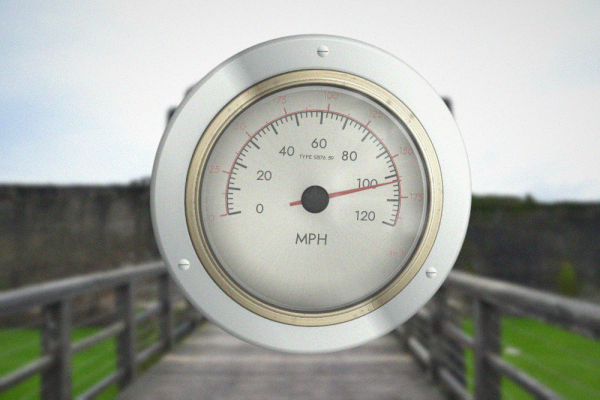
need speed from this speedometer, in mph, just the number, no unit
102
